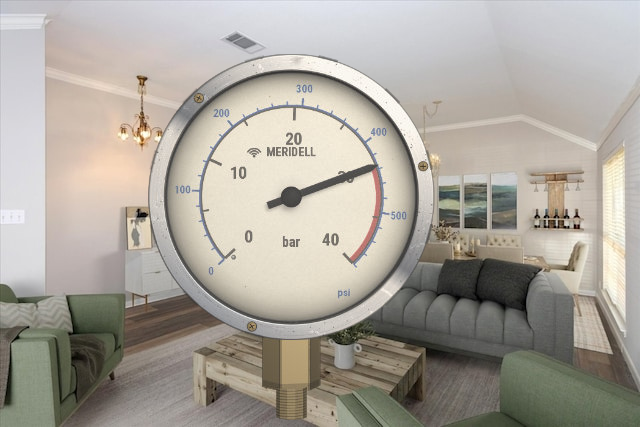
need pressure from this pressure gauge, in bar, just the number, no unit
30
